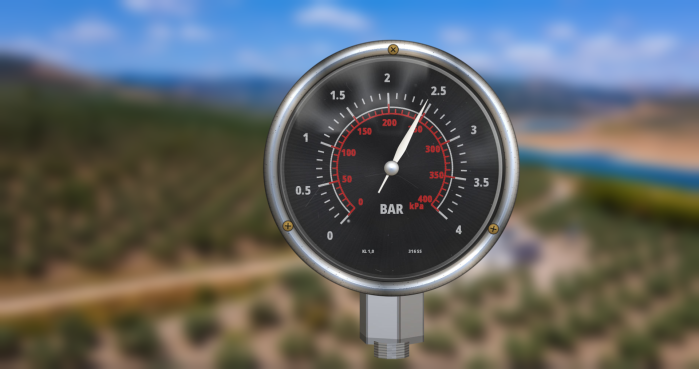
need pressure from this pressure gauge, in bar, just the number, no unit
2.45
